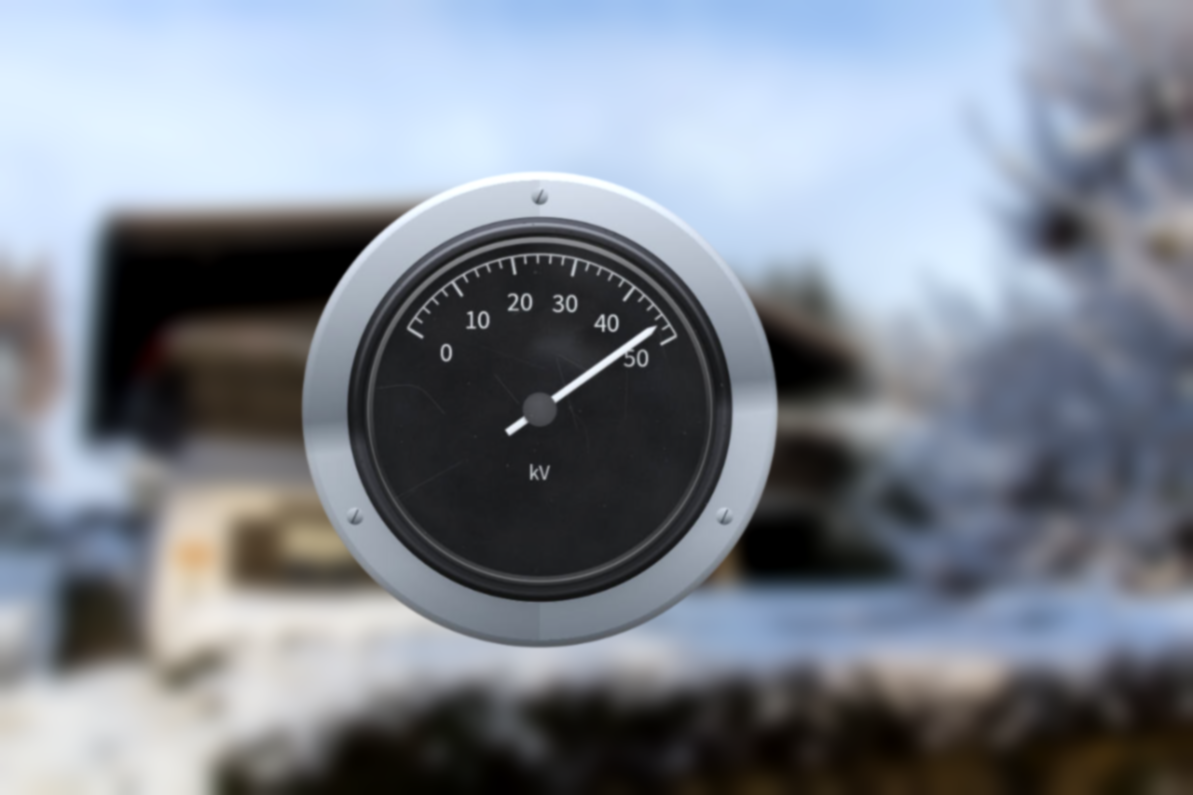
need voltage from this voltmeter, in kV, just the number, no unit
47
